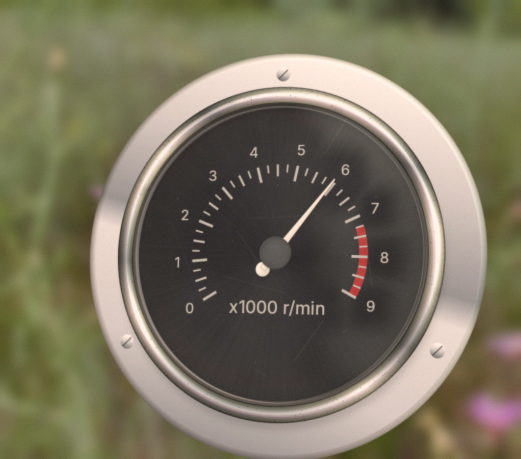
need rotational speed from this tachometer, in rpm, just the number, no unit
6000
